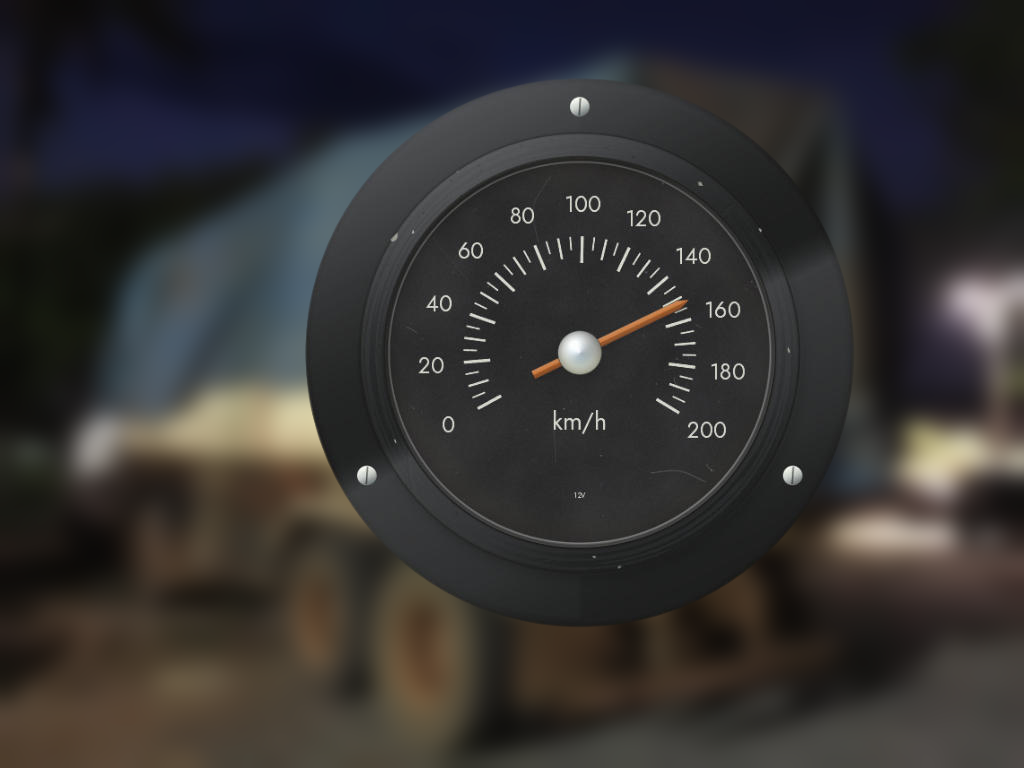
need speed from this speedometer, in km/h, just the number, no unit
152.5
